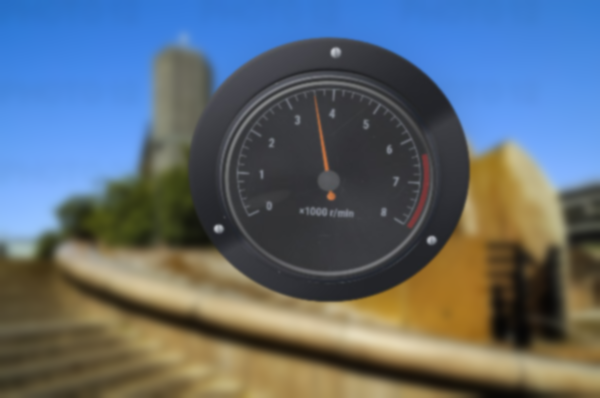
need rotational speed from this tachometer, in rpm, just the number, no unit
3600
